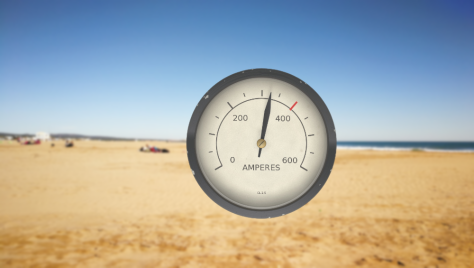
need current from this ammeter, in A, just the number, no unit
325
